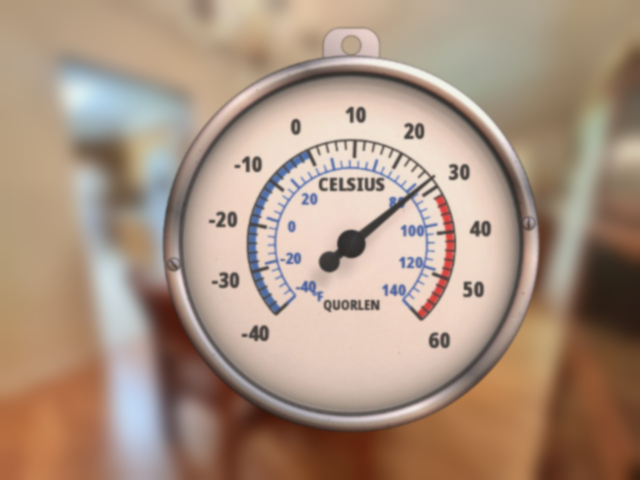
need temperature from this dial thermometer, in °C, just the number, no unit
28
